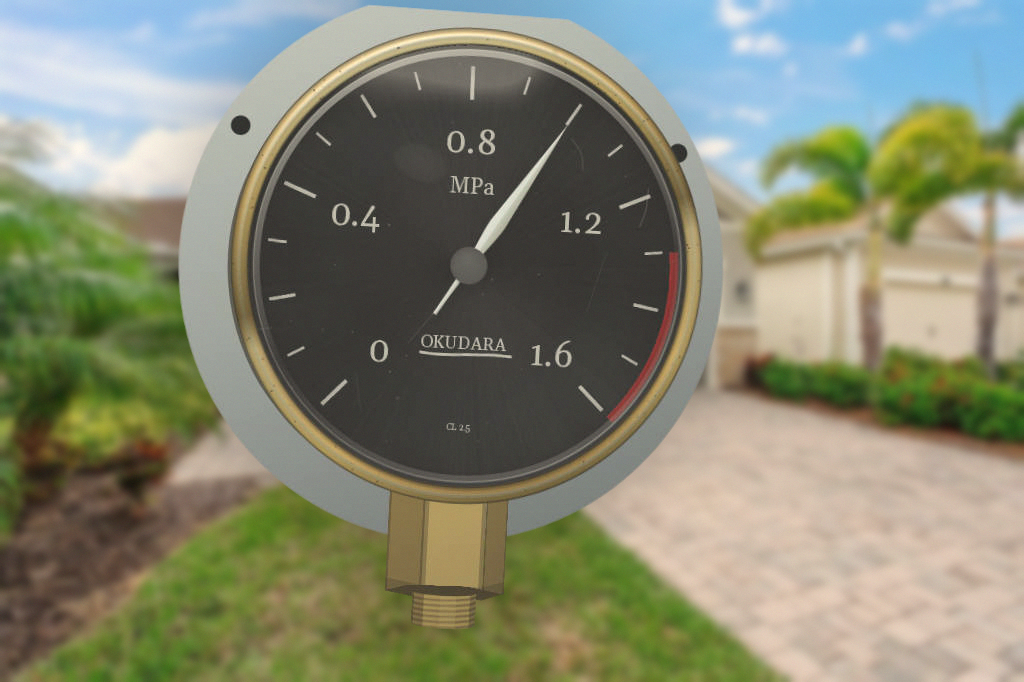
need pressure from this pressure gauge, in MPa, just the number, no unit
1
